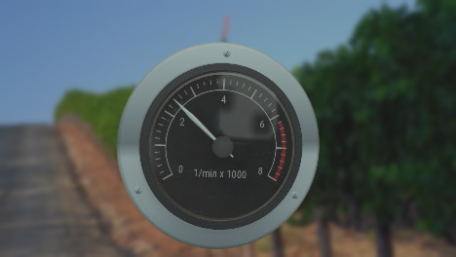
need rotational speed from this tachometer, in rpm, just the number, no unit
2400
